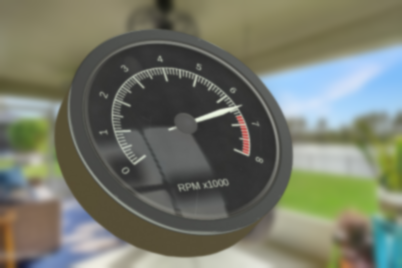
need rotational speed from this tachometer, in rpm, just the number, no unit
6500
